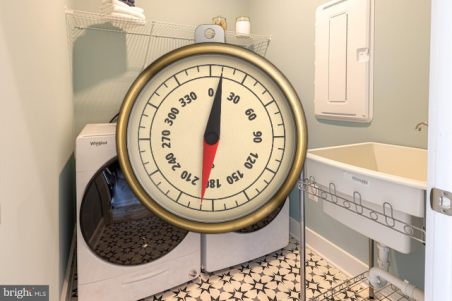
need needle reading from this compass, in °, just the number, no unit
190
